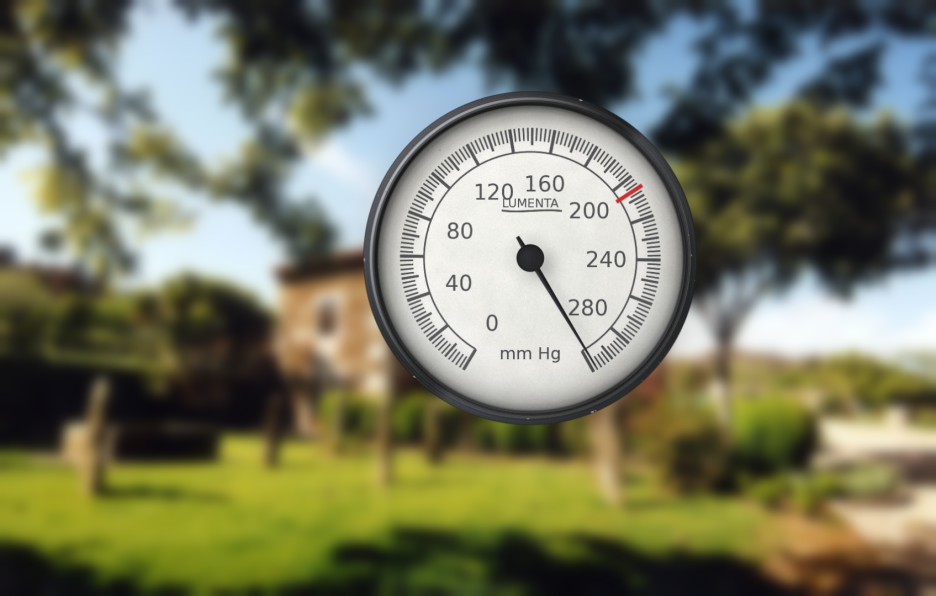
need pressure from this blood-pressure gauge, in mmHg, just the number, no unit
298
